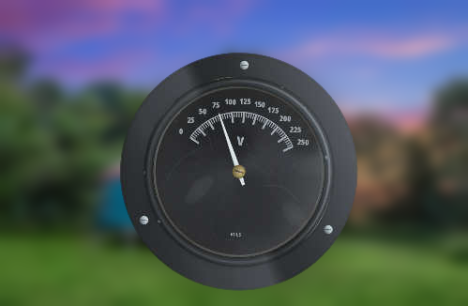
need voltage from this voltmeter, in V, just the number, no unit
75
